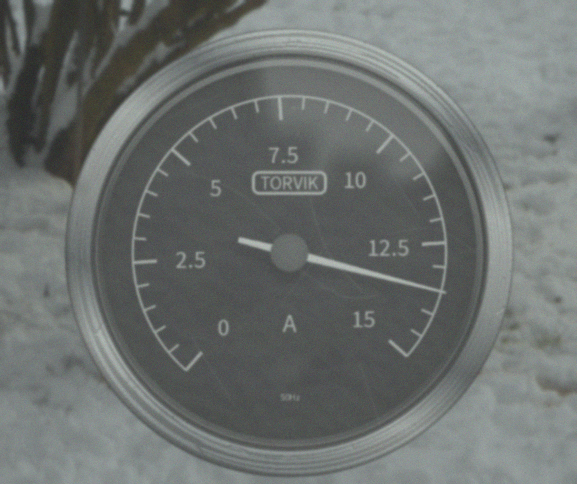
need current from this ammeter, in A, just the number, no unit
13.5
